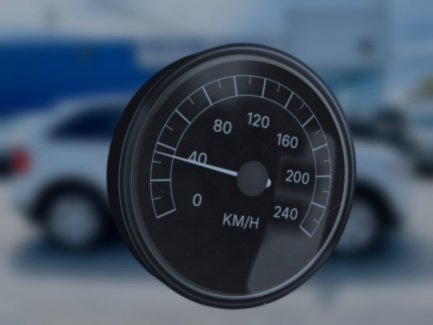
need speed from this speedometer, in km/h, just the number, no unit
35
